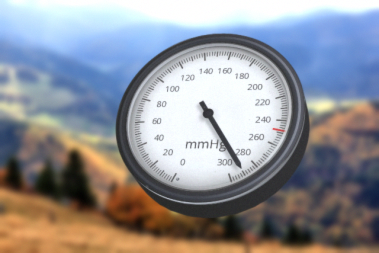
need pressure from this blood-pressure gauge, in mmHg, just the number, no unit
290
